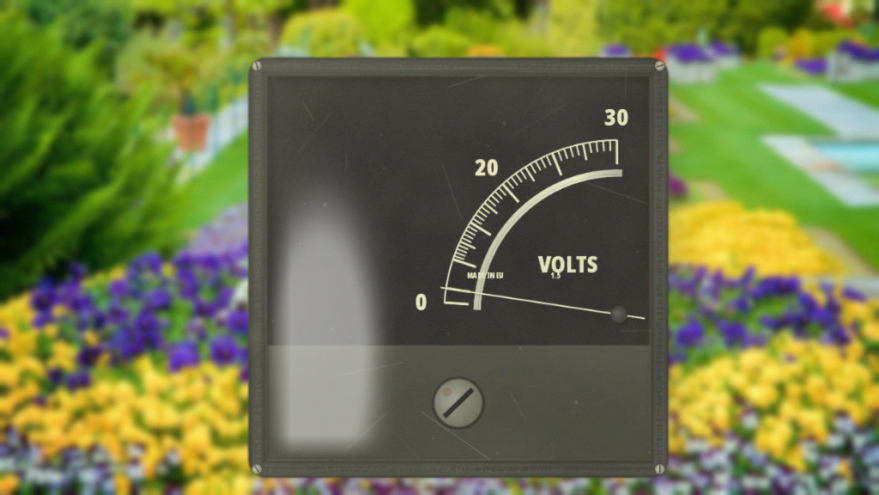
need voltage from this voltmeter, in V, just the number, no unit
5
